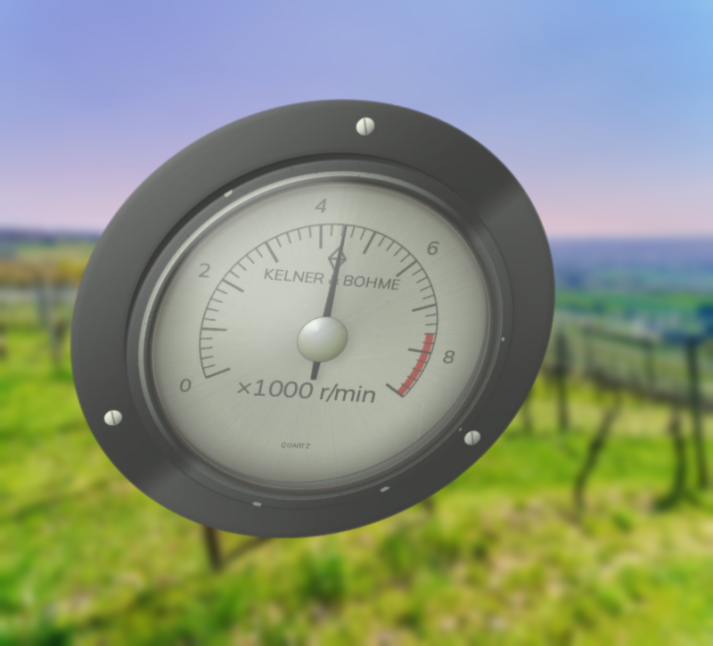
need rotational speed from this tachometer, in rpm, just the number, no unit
4400
